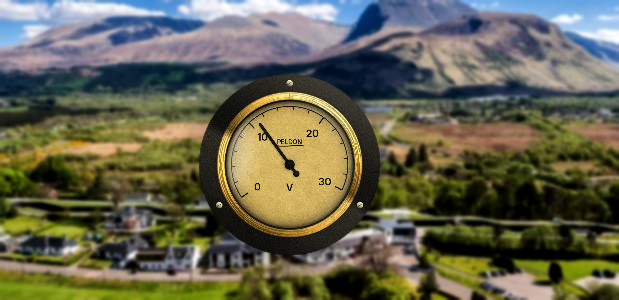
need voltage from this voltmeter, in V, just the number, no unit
11
